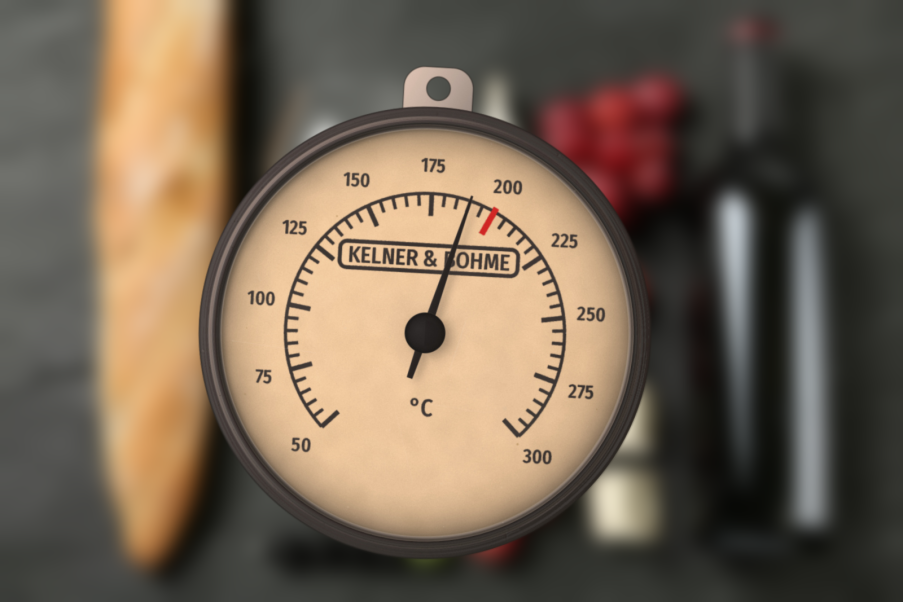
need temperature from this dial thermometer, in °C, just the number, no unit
190
